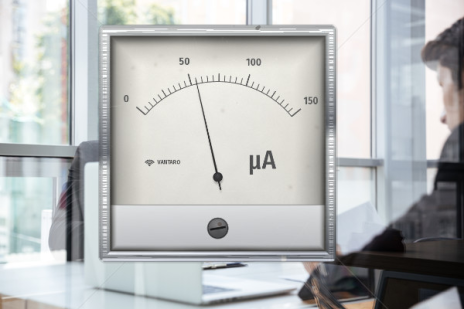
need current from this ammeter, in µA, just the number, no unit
55
